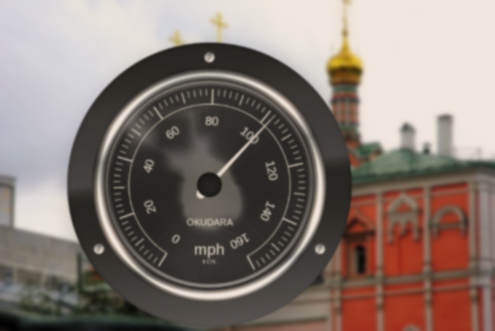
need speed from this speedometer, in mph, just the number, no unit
102
